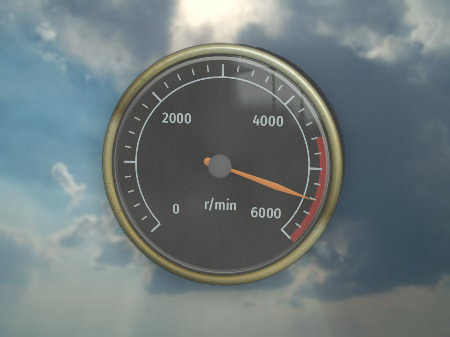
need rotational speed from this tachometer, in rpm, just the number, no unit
5400
